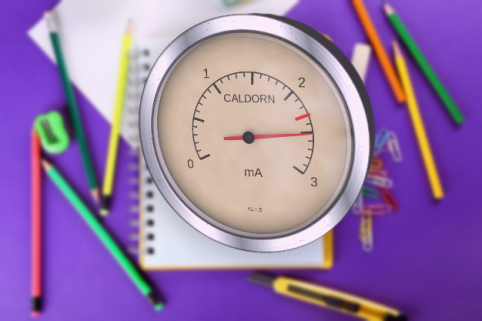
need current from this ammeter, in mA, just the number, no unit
2.5
